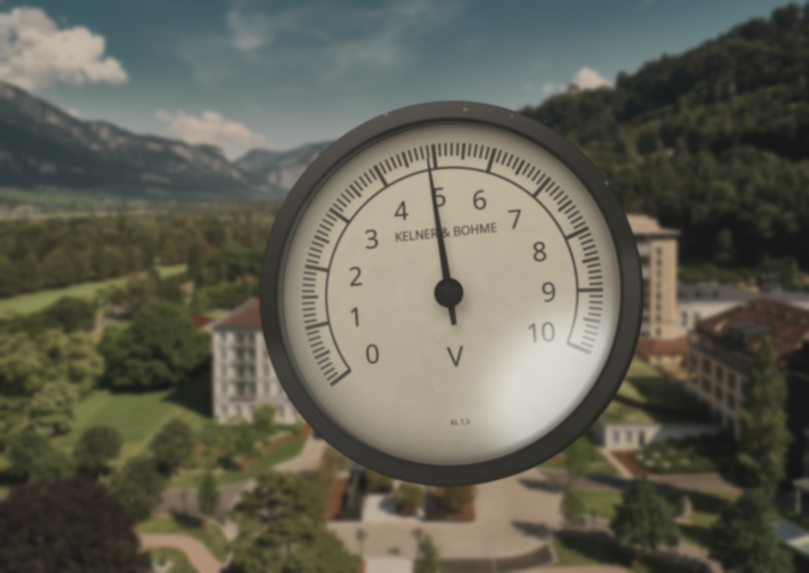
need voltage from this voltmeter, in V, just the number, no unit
4.9
